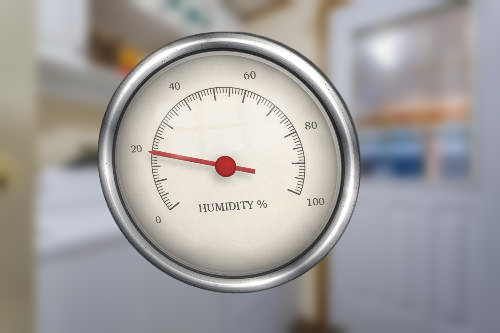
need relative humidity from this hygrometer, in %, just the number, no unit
20
